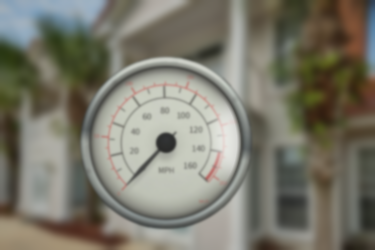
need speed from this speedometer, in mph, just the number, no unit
0
